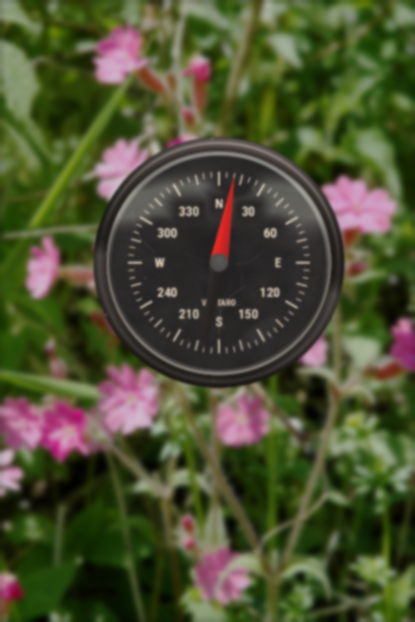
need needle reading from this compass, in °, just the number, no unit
10
